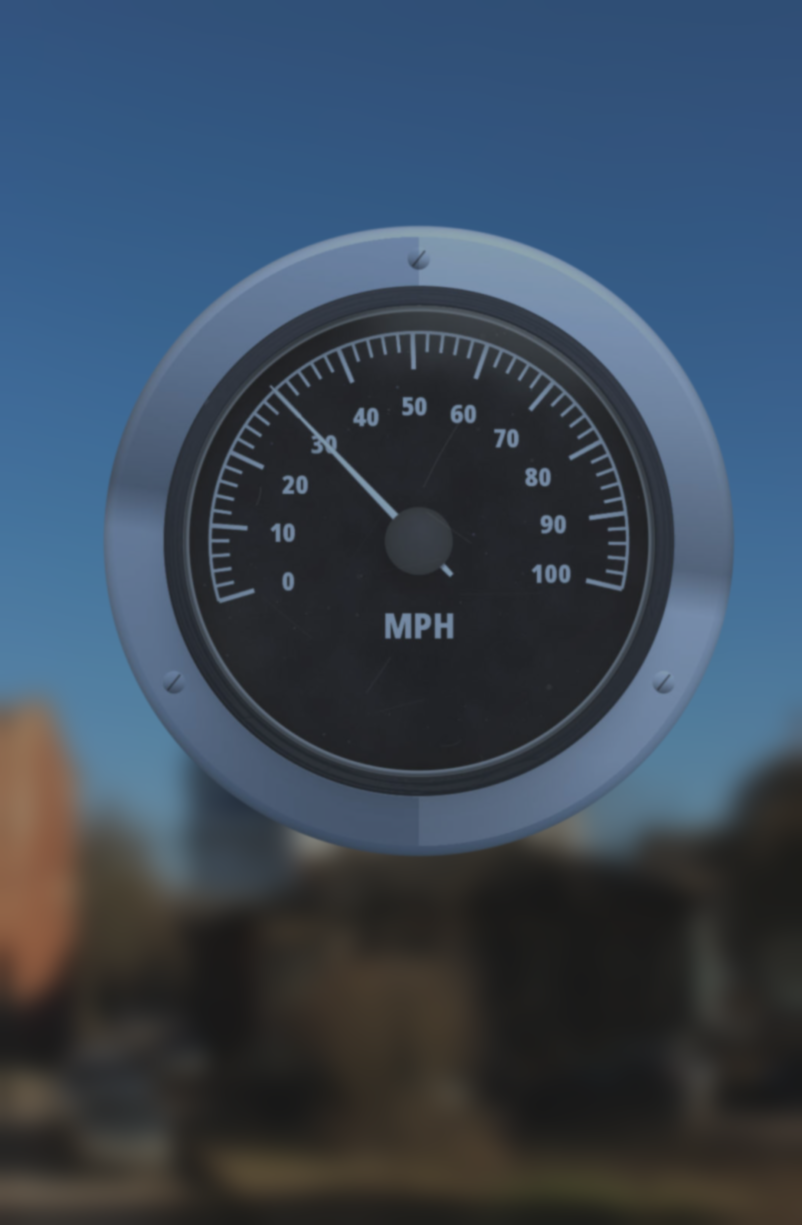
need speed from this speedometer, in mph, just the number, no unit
30
